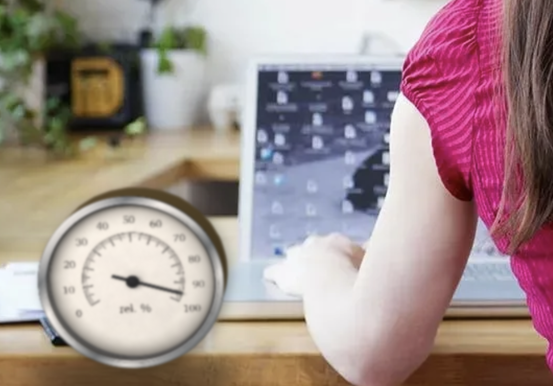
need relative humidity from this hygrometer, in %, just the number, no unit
95
